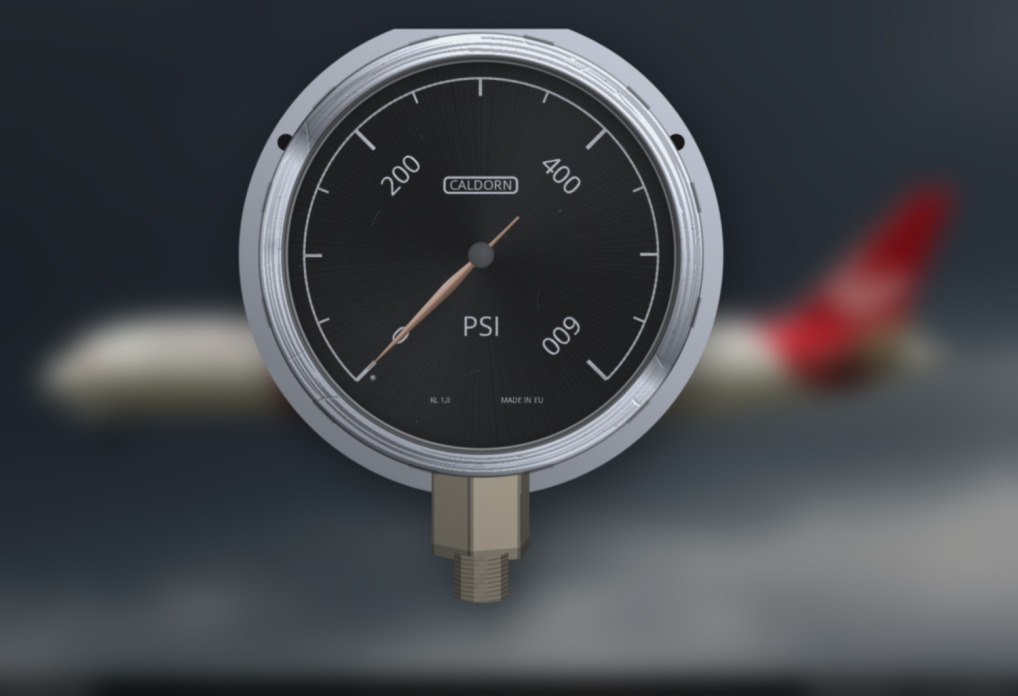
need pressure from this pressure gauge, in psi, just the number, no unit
0
